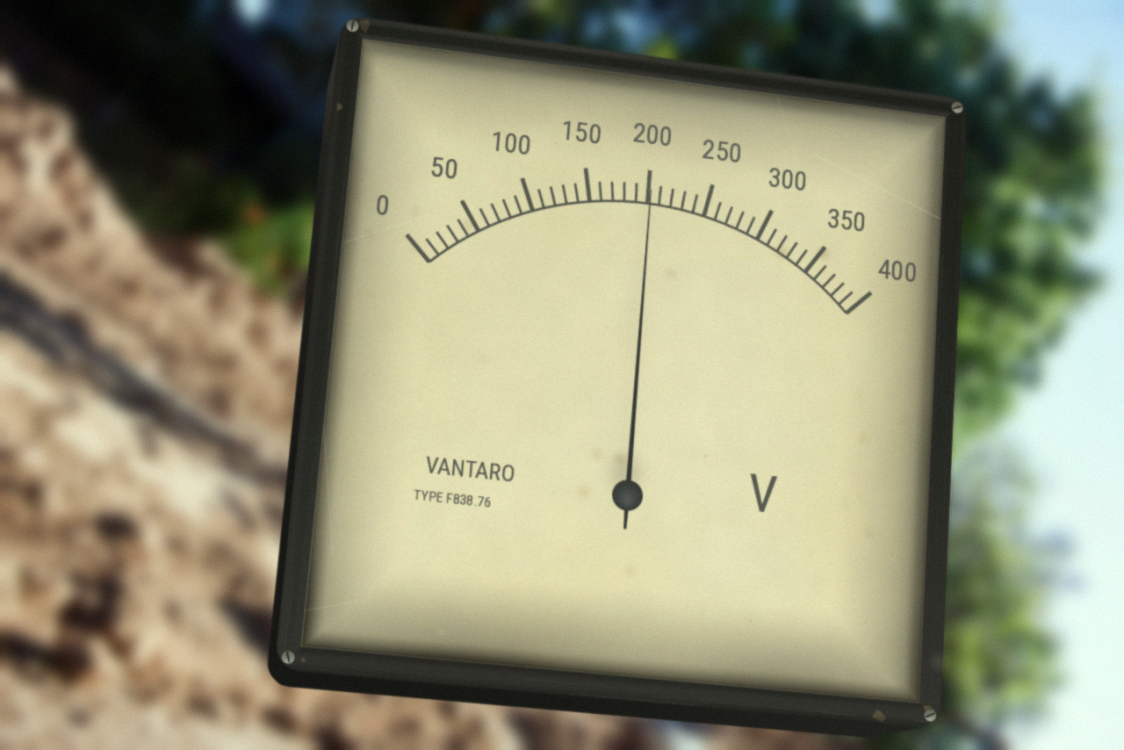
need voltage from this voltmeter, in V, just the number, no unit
200
